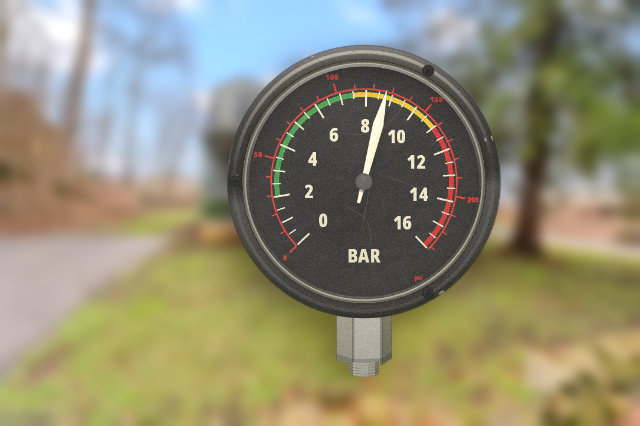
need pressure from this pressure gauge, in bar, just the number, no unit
8.75
